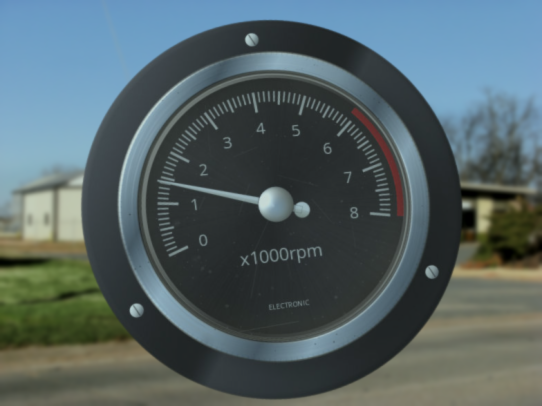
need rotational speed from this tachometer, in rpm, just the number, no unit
1400
